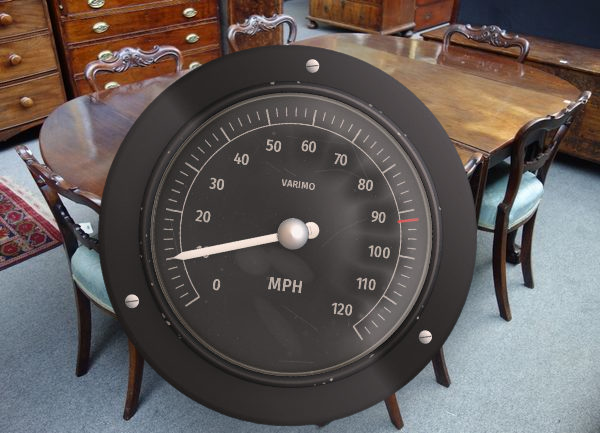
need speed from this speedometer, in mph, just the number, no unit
10
